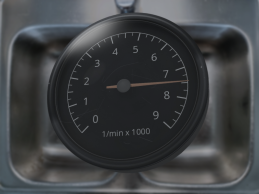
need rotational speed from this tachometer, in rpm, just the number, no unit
7500
